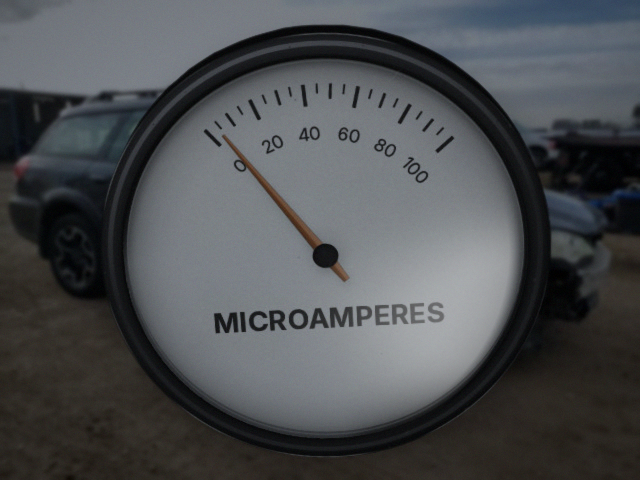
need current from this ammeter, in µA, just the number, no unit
5
